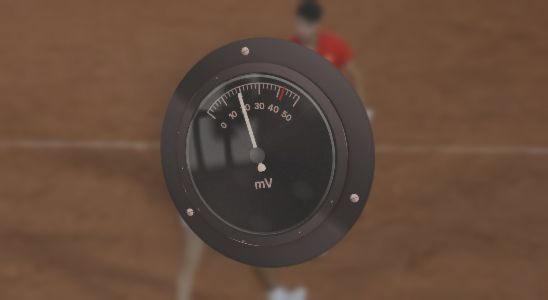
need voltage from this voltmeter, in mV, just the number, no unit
20
